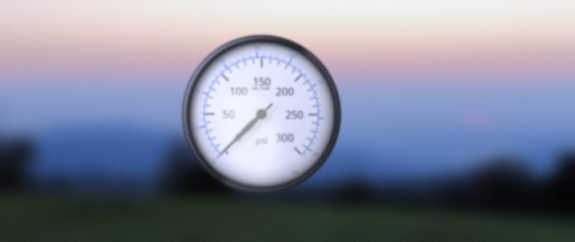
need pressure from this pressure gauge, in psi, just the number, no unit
0
